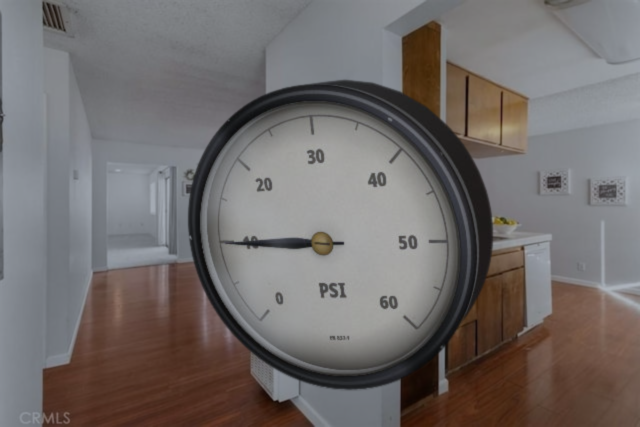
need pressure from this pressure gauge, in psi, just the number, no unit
10
